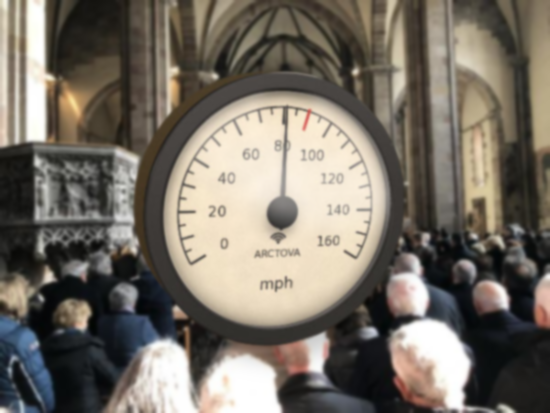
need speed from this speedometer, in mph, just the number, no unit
80
